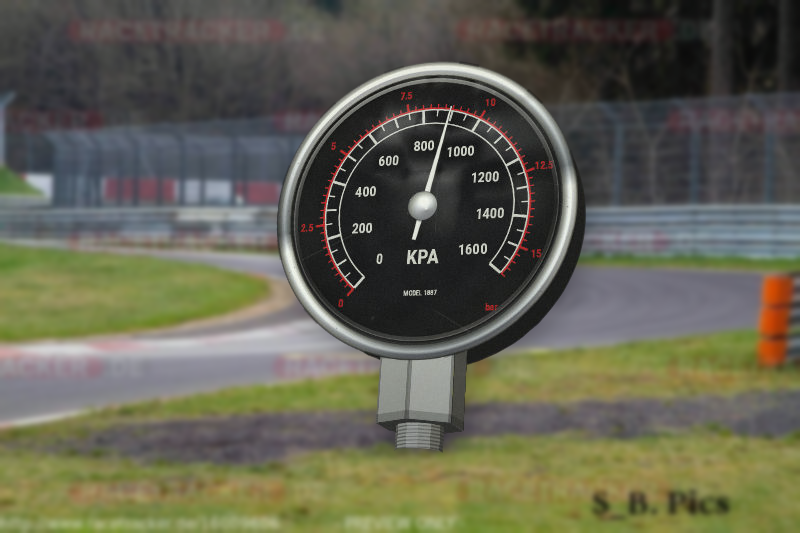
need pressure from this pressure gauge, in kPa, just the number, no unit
900
